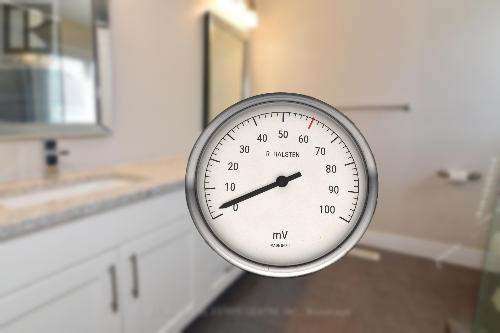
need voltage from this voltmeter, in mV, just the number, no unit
2
